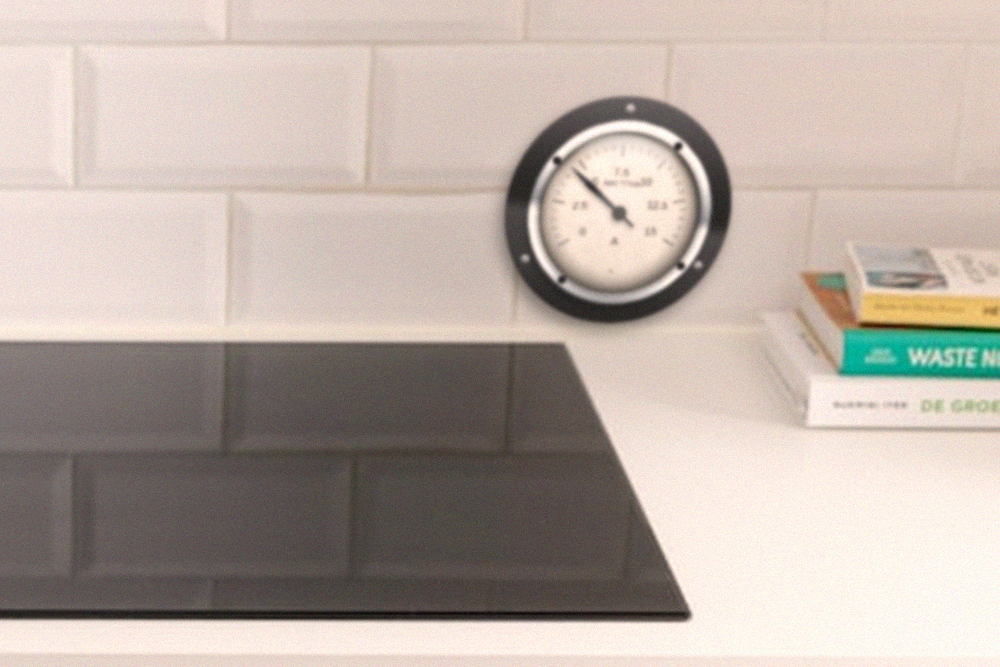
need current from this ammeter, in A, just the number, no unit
4.5
